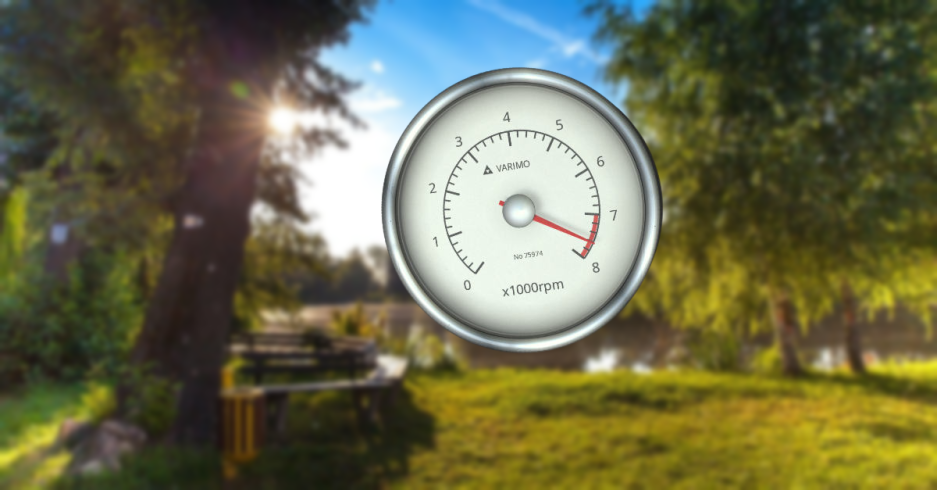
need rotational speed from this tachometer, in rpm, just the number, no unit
7600
